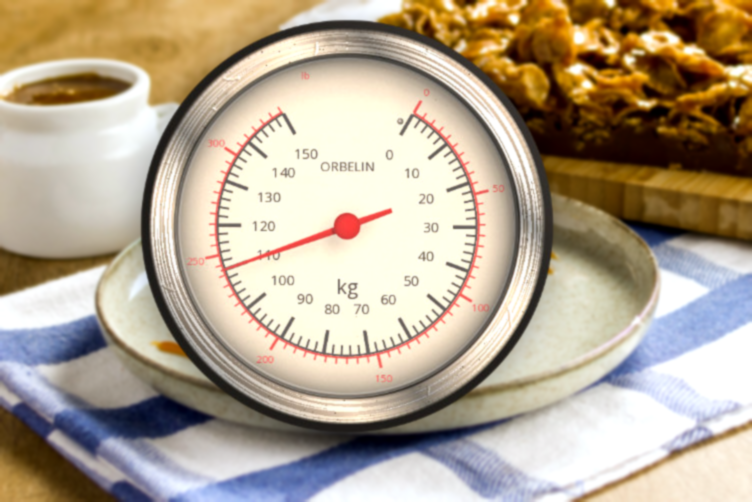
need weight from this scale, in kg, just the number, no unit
110
